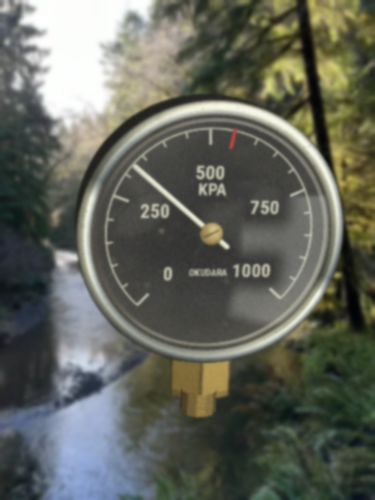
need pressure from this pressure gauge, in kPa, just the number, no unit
325
